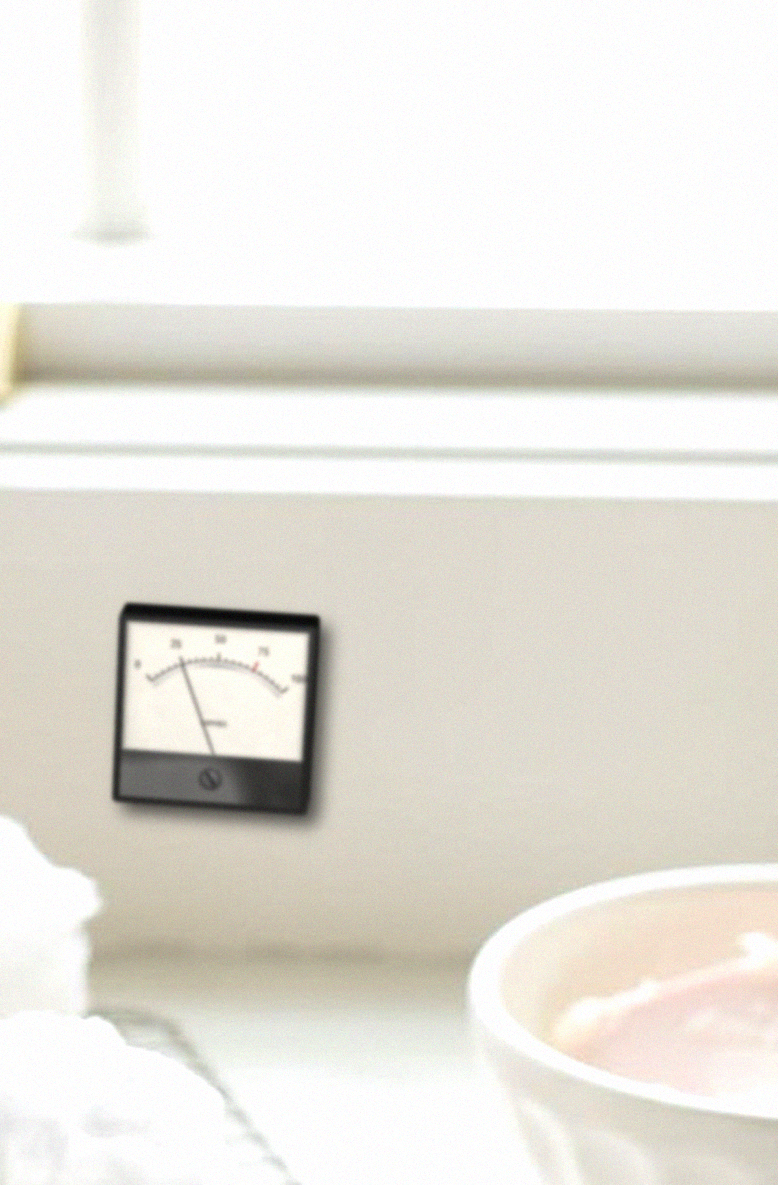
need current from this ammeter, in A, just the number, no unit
25
